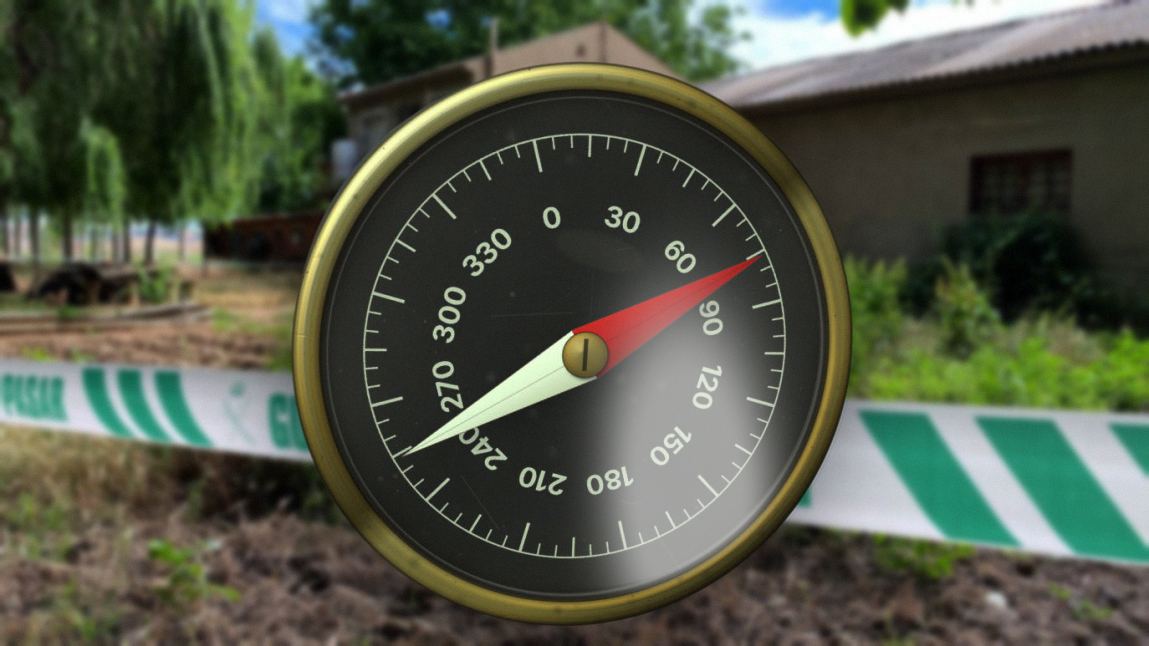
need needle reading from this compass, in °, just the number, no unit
75
